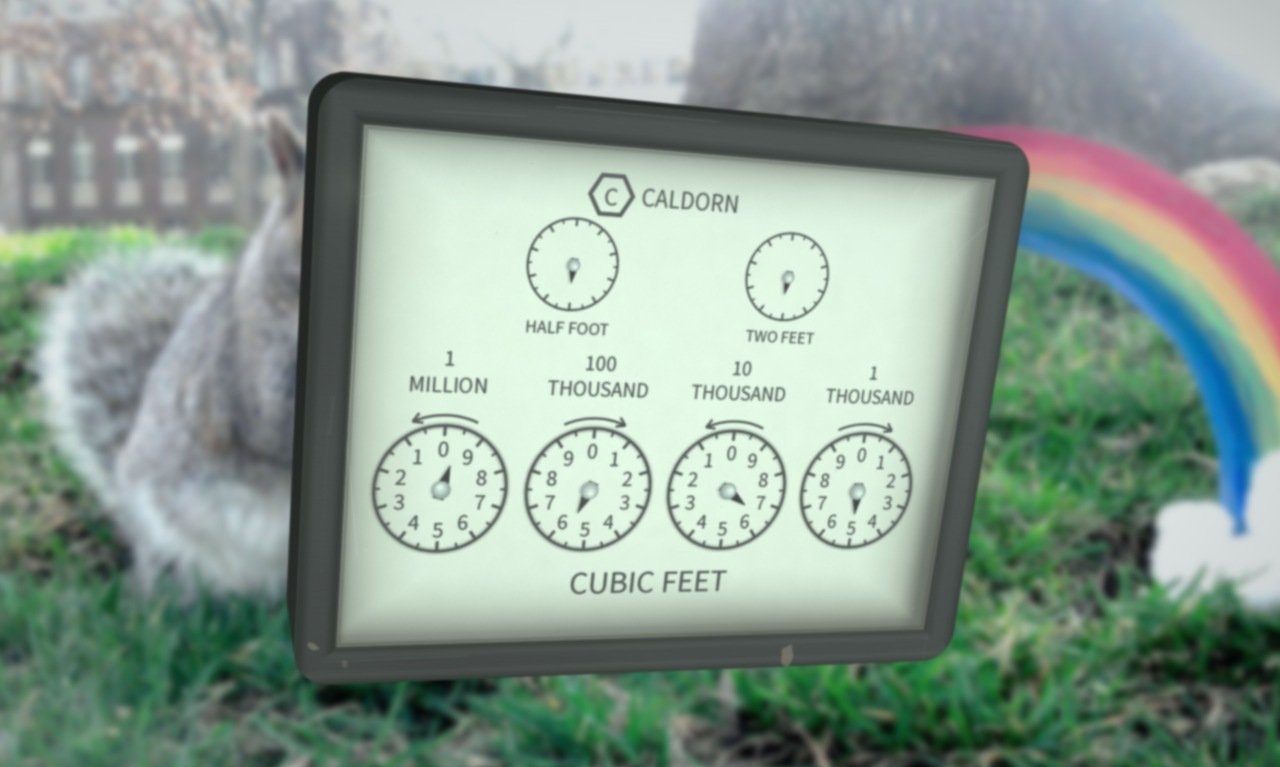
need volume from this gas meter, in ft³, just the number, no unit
956500
